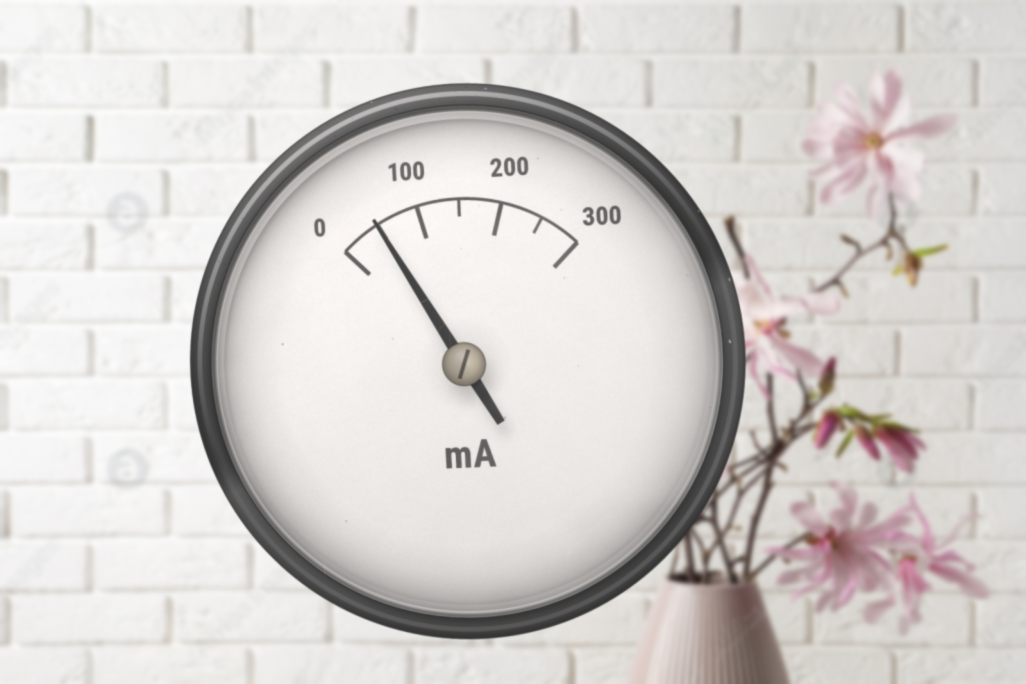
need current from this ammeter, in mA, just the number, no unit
50
